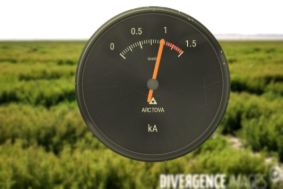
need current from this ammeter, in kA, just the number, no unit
1
